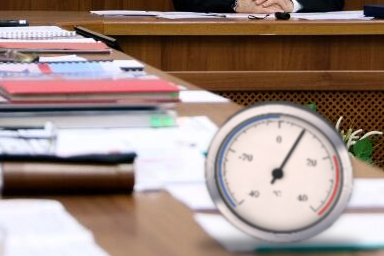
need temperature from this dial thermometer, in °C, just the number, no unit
8
